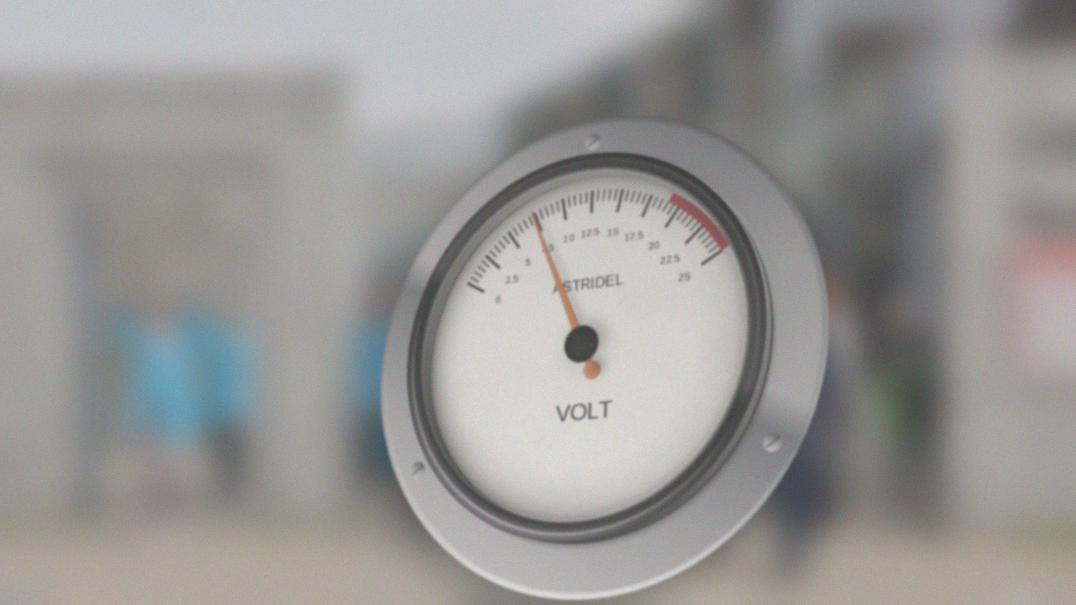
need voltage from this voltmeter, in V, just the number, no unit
7.5
